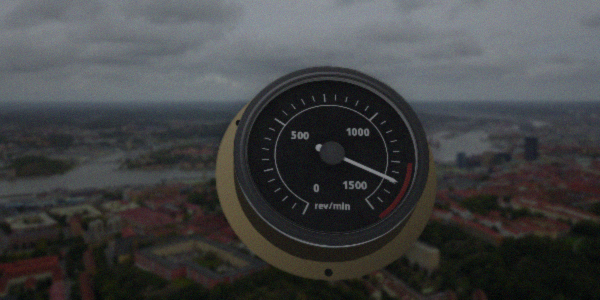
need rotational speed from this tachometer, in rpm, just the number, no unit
1350
